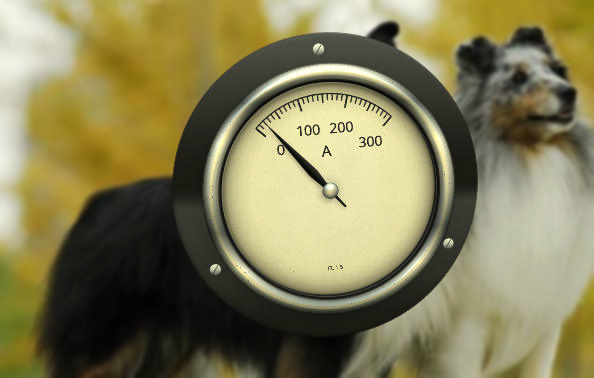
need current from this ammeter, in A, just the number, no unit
20
